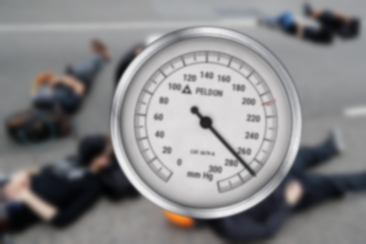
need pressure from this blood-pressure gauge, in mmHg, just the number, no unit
270
